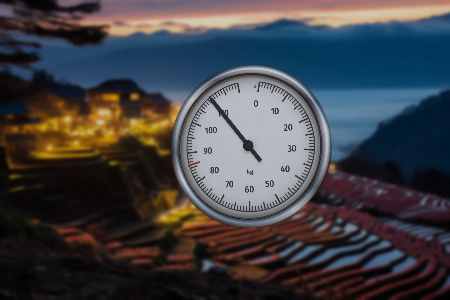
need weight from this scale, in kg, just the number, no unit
110
